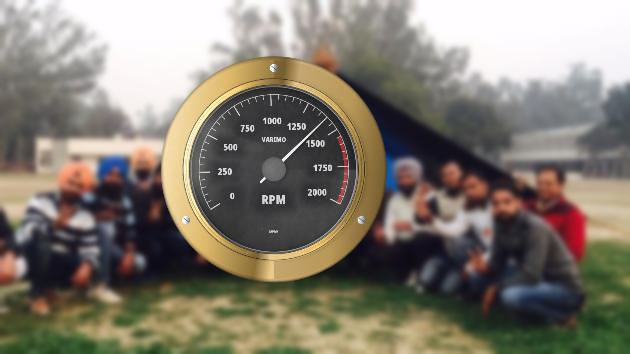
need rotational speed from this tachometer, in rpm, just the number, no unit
1400
